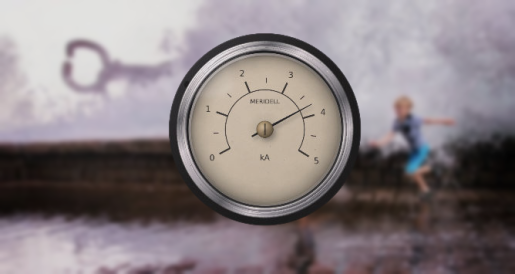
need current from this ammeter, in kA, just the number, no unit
3.75
